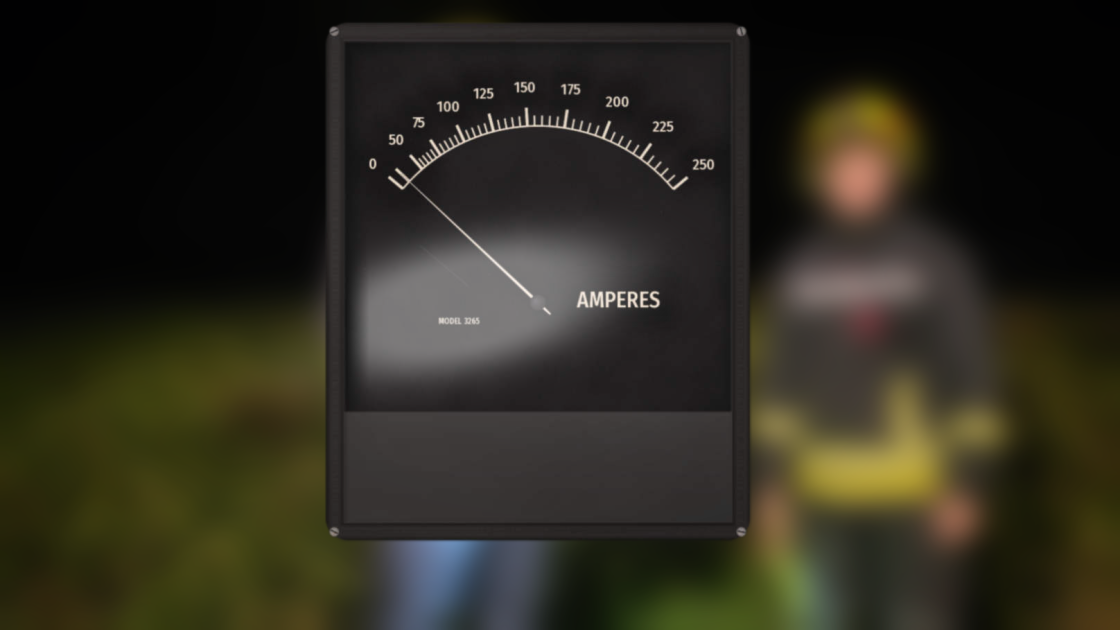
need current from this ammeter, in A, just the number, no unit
25
